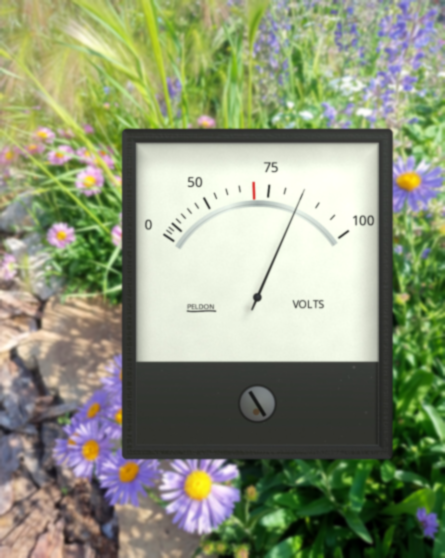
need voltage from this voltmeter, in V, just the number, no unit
85
